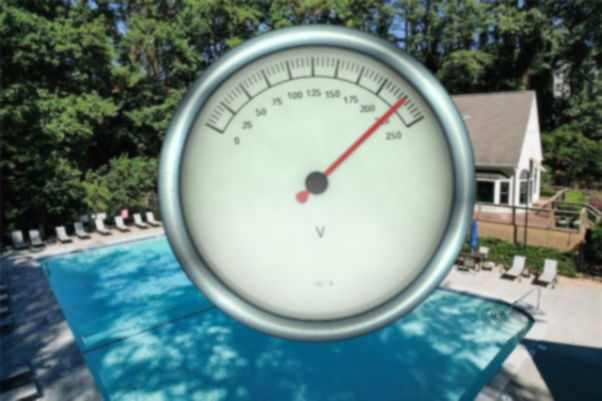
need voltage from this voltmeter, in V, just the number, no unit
225
